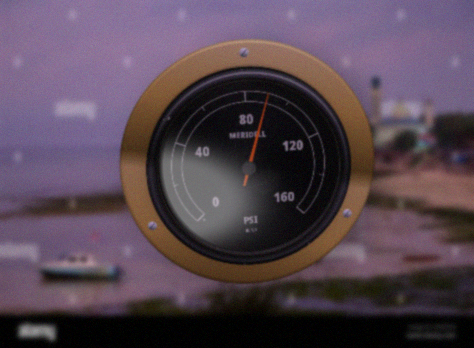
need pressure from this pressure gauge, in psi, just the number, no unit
90
